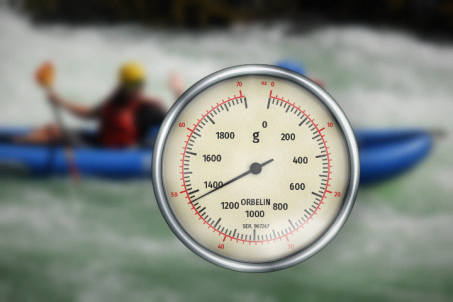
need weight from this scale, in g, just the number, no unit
1360
